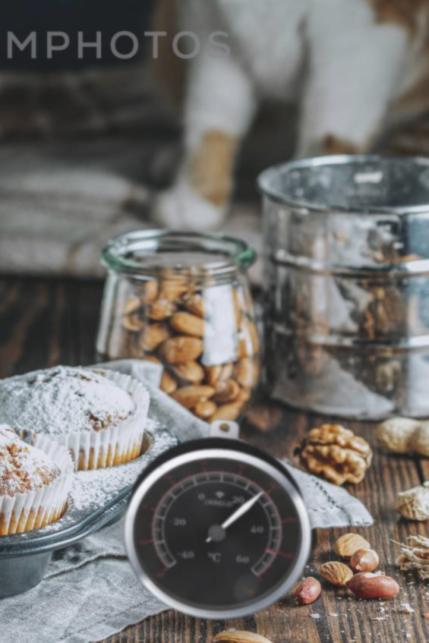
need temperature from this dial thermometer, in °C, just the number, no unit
25
